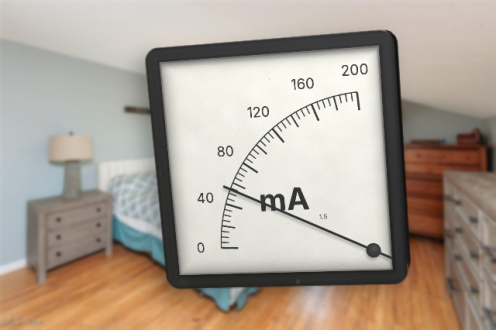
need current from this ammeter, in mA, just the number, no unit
55
